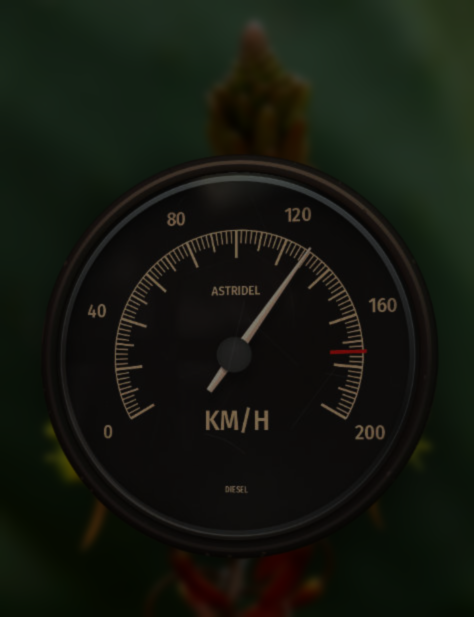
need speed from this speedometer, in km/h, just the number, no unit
130
